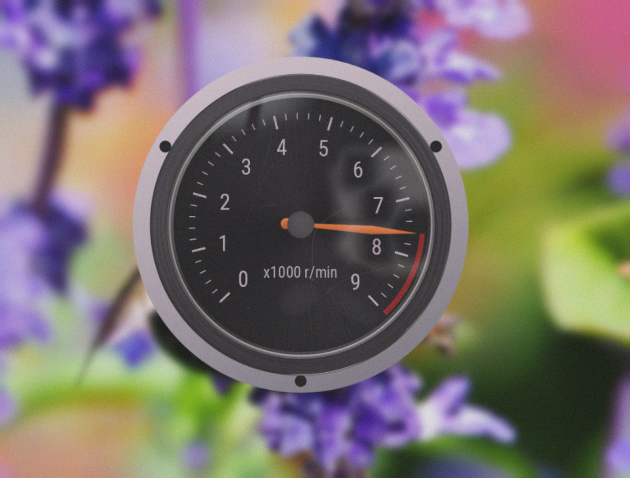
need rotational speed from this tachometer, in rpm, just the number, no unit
7600
